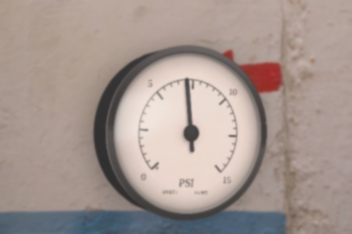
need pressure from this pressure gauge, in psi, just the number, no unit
7
